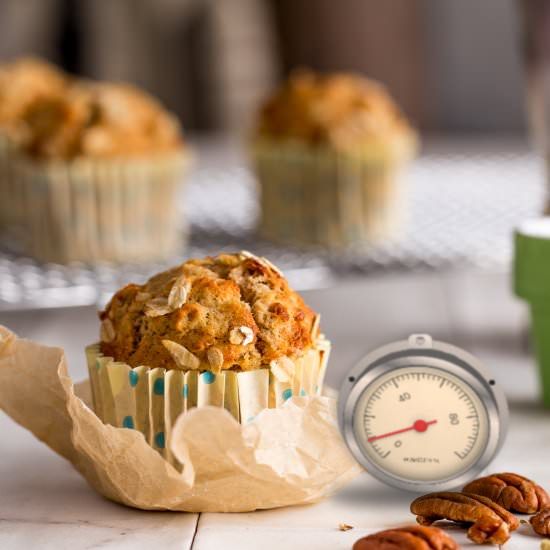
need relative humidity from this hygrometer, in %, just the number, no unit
10
